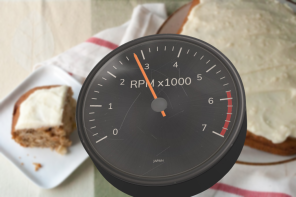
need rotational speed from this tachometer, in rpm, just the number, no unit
2800
